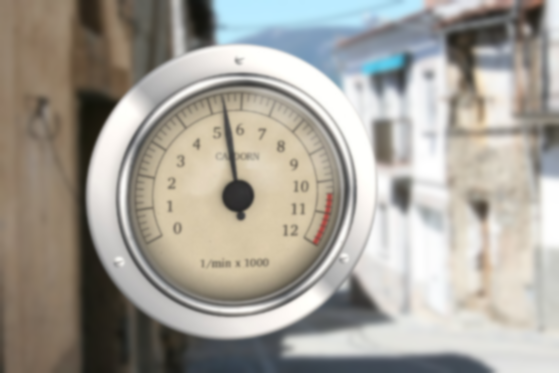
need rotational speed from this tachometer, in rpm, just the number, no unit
5400
